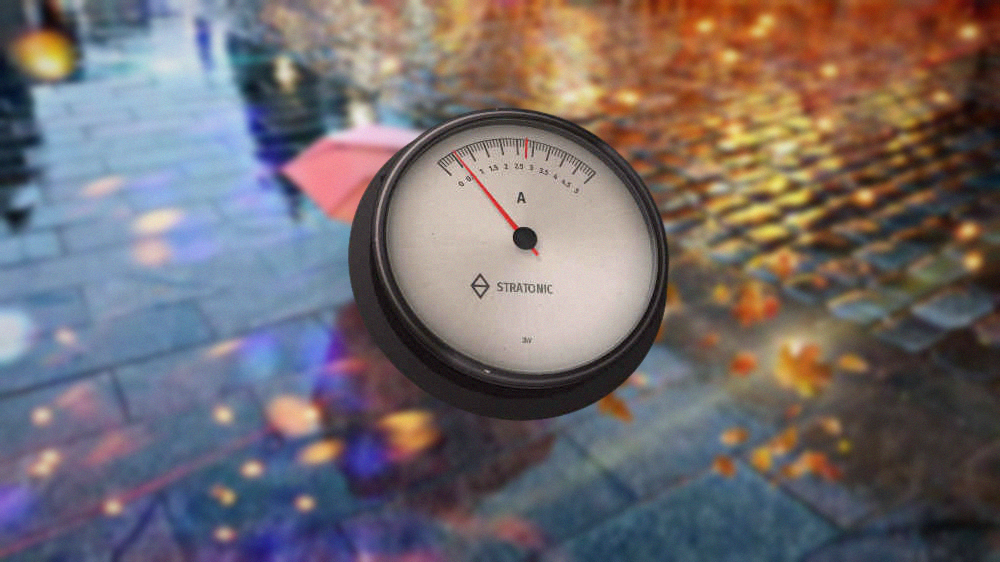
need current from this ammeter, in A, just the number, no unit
0.5
